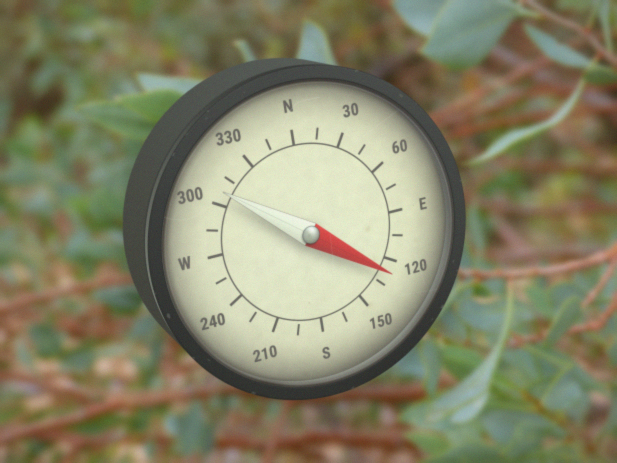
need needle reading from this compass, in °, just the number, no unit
127.5
